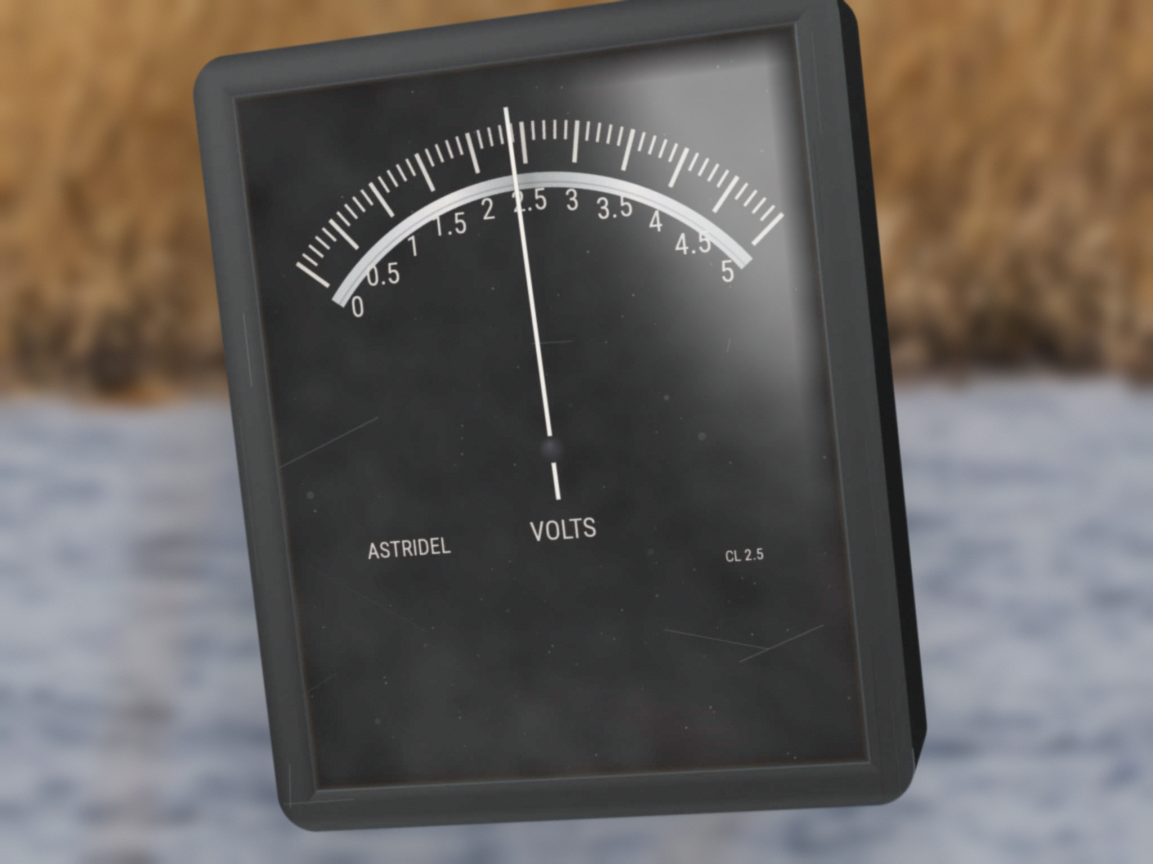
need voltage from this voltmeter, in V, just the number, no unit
2.4
